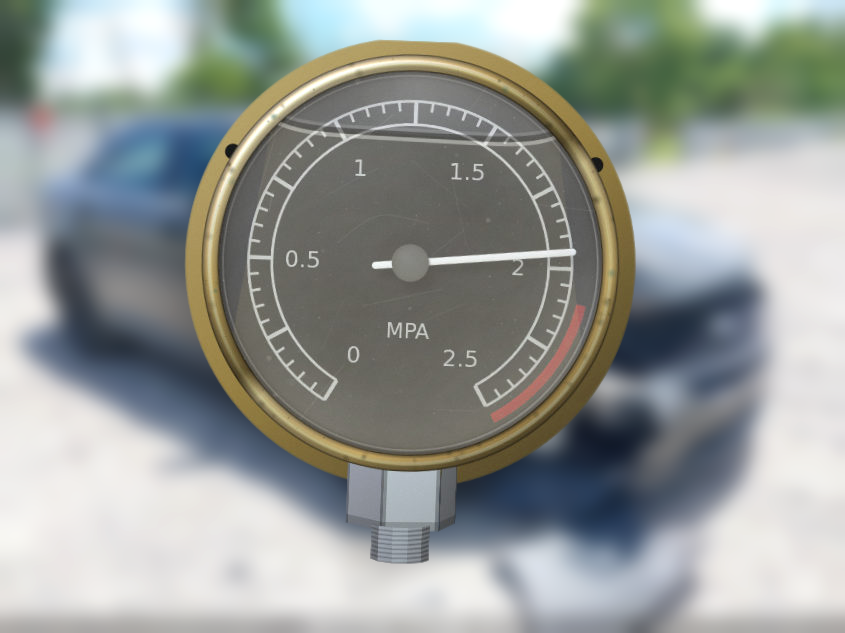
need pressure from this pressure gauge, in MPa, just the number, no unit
1.95
